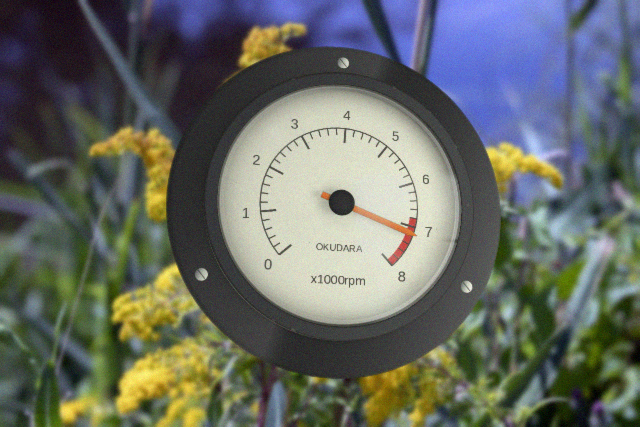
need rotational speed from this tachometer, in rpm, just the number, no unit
7200
